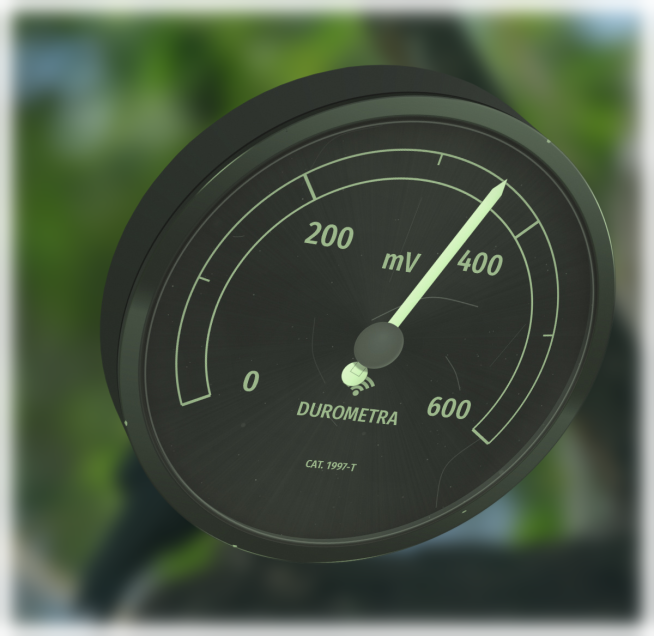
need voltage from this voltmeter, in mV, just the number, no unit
350
